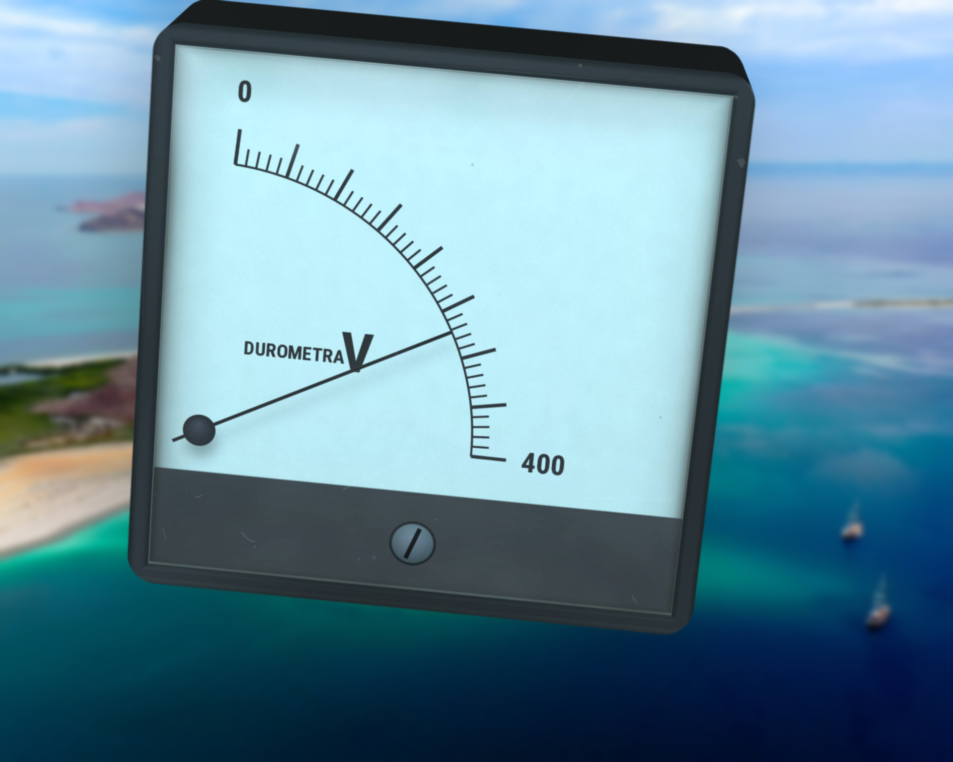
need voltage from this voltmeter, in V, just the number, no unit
270
